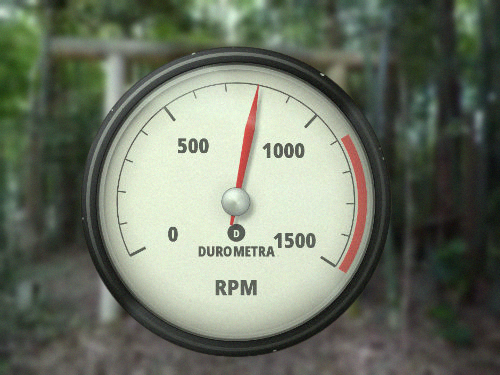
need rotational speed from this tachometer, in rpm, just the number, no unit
800
